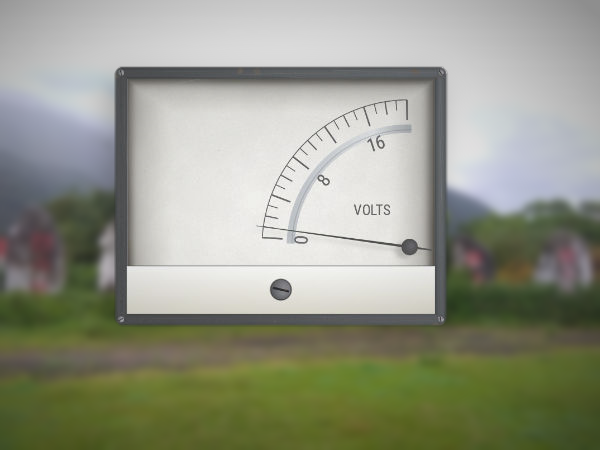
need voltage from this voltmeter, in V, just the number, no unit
1
